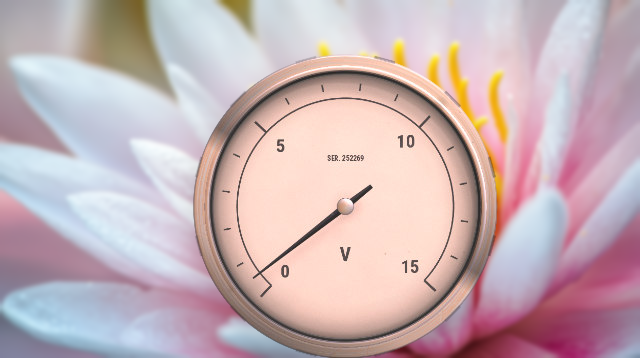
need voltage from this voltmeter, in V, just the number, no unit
0.5
